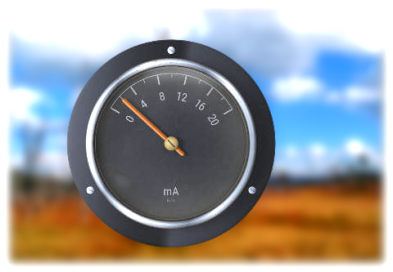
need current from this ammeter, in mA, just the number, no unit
2
